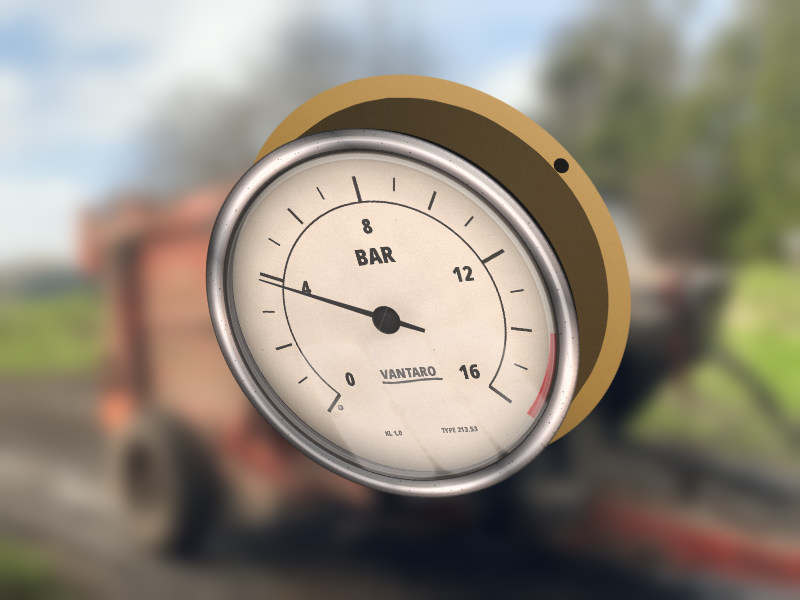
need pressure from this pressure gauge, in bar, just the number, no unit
4
